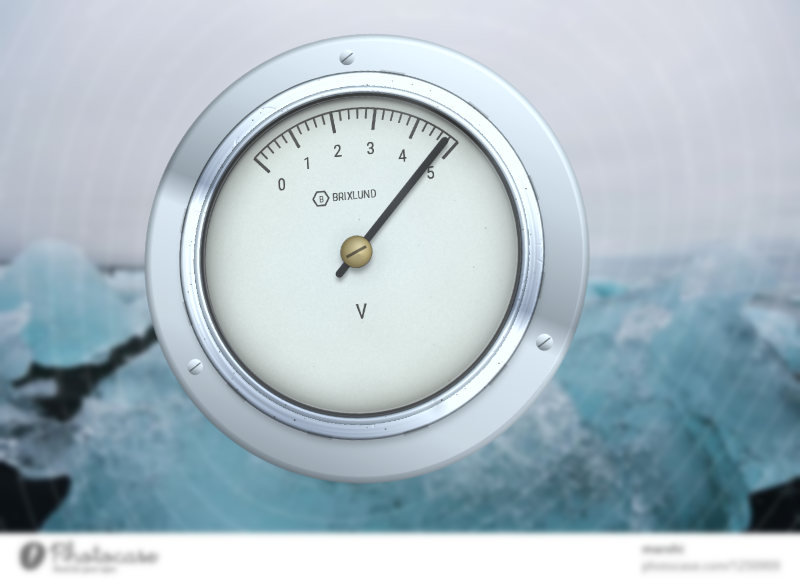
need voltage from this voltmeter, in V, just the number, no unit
4.8
